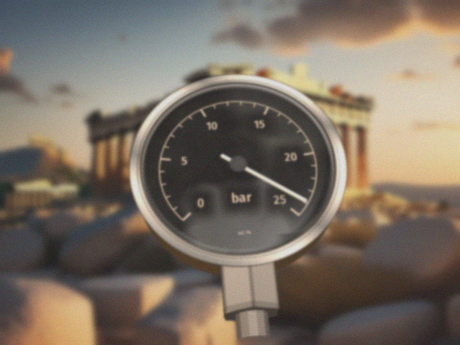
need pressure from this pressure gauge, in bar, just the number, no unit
24
